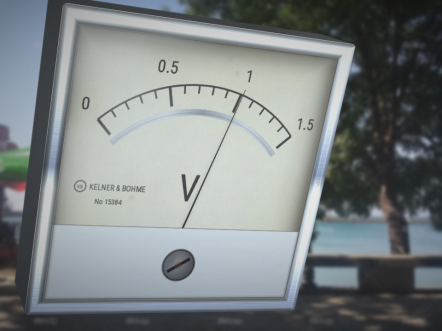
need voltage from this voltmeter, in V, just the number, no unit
1
